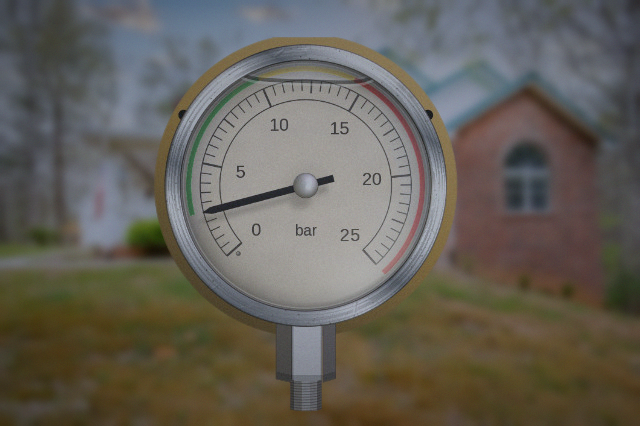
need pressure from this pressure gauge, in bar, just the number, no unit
2.5
